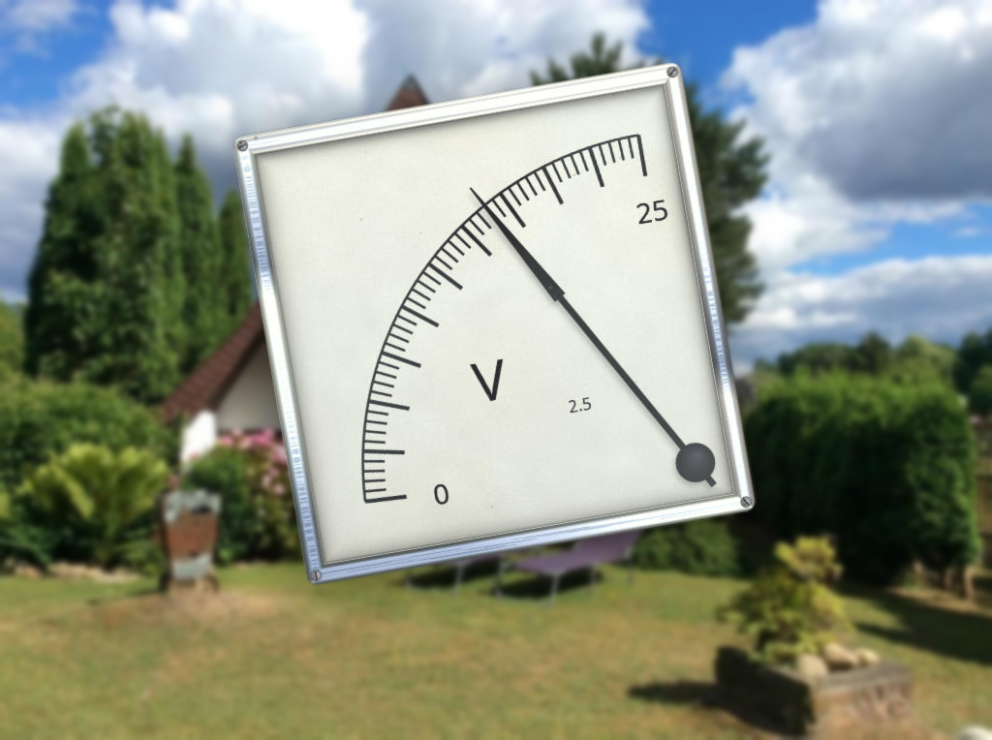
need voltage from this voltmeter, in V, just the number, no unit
16.5
